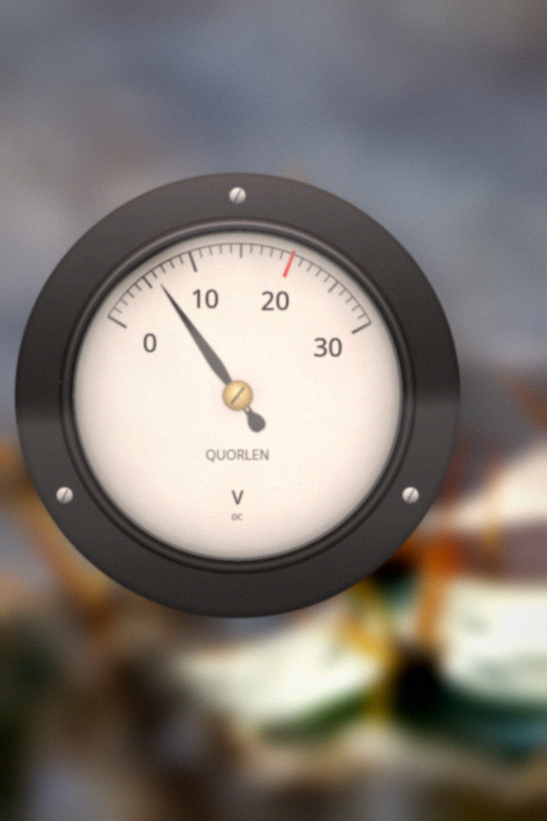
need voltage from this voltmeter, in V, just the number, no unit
6
